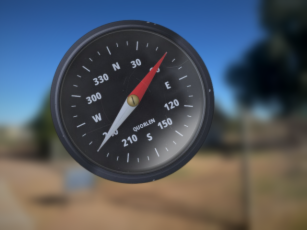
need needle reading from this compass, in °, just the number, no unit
60
